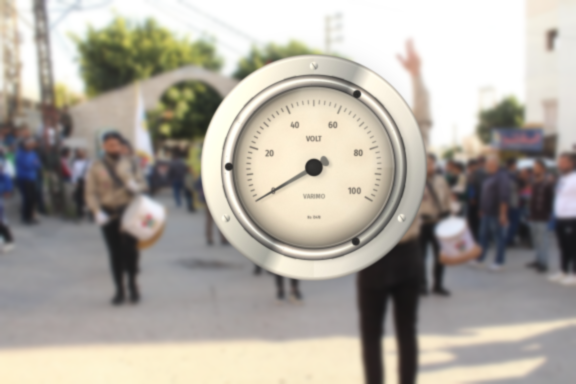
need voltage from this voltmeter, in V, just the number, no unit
0
